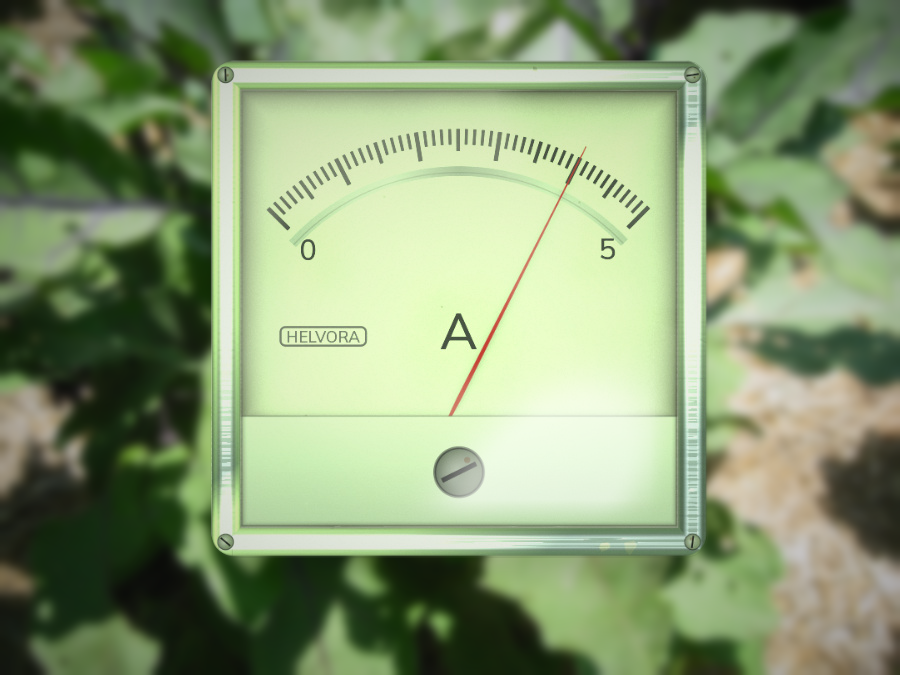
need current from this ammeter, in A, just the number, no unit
4
